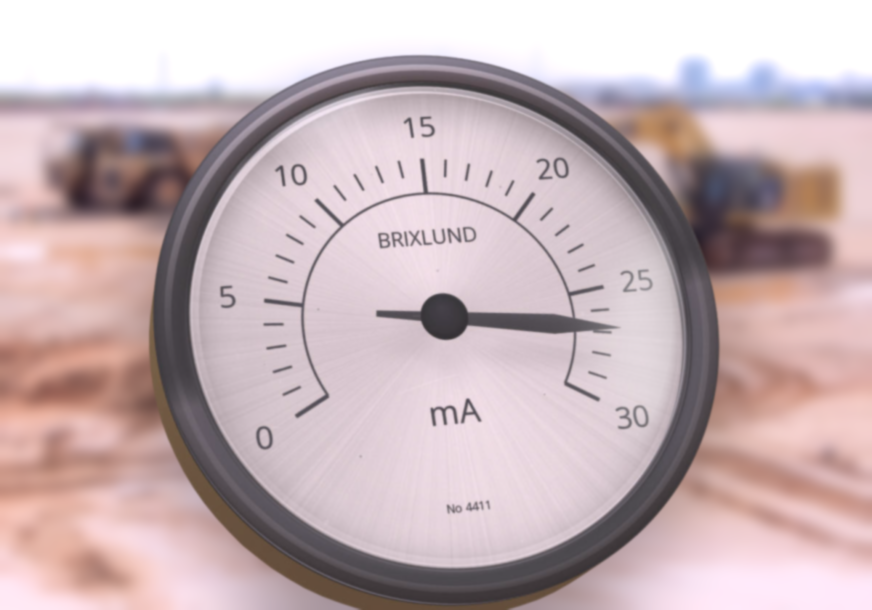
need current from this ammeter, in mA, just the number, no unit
27
